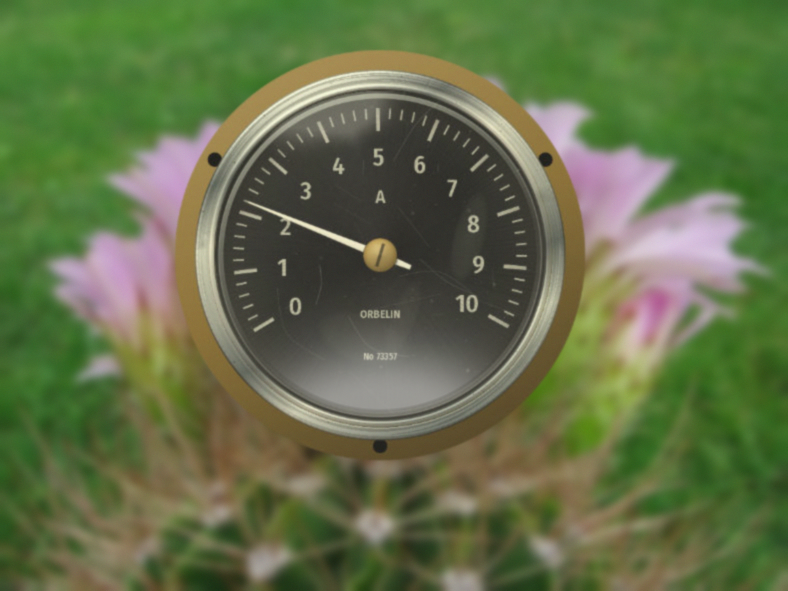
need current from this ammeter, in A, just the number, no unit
2.2
